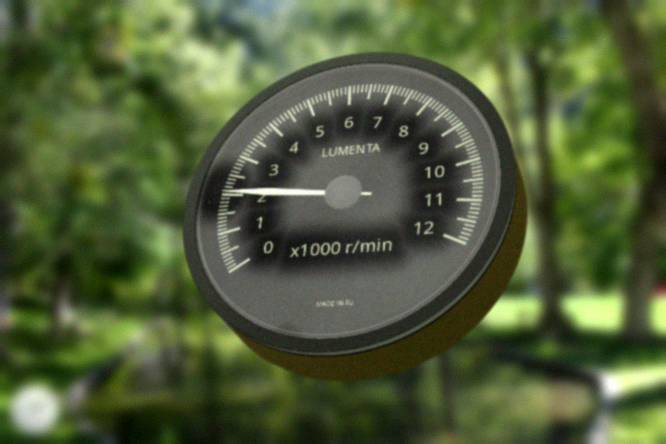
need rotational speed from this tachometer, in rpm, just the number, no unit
2000
